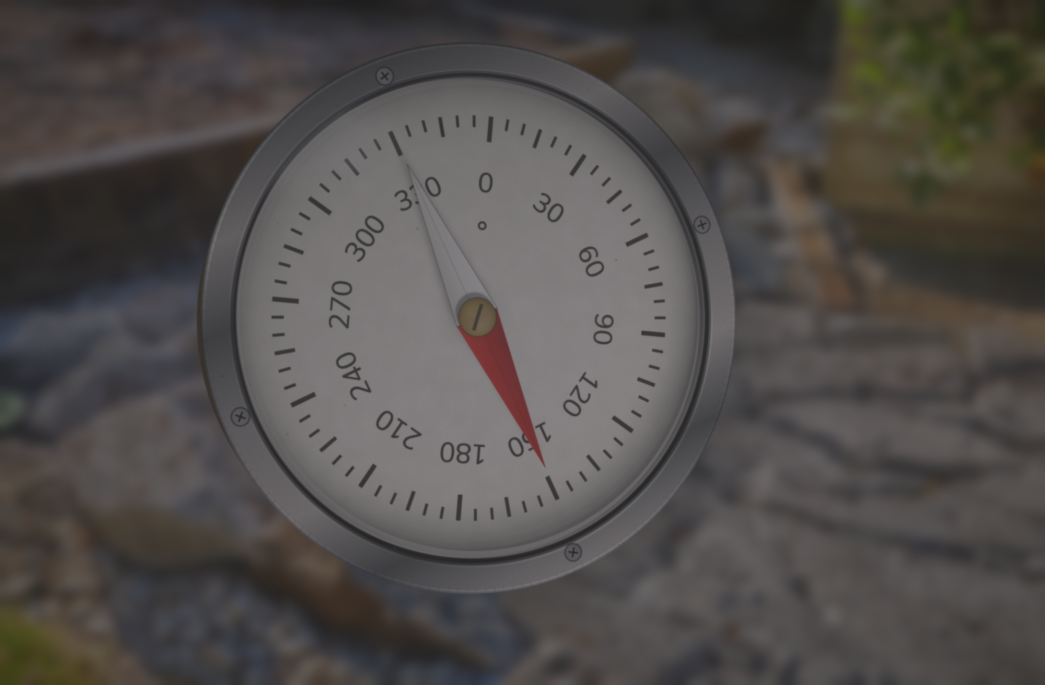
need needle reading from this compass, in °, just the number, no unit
150
